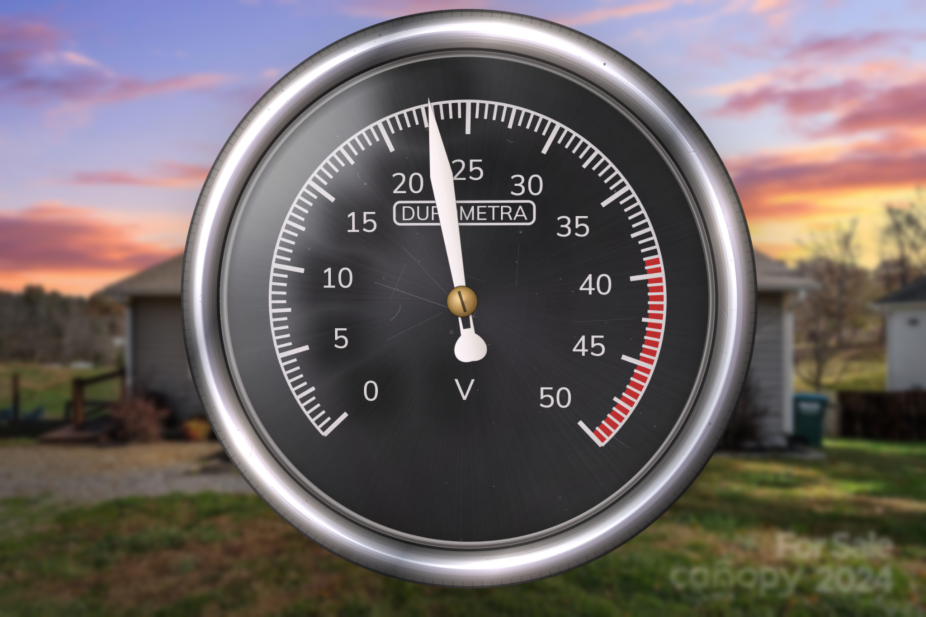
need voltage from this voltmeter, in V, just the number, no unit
23
